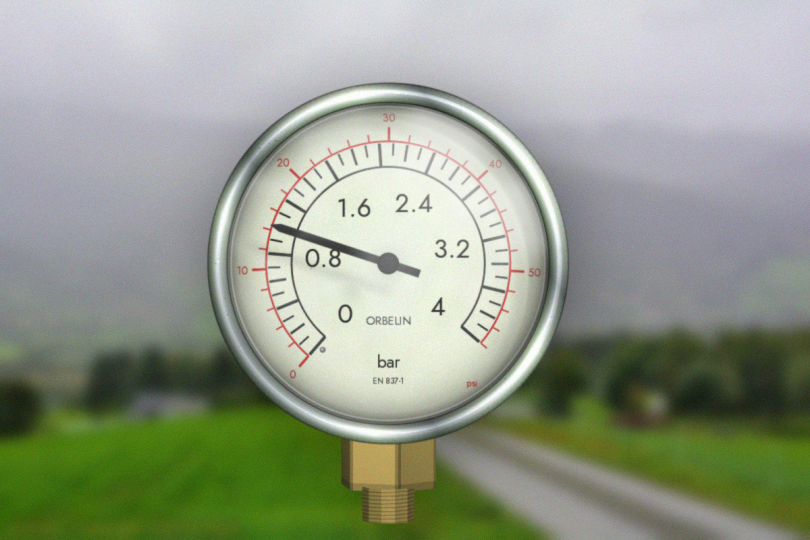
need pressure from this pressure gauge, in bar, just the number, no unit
1
